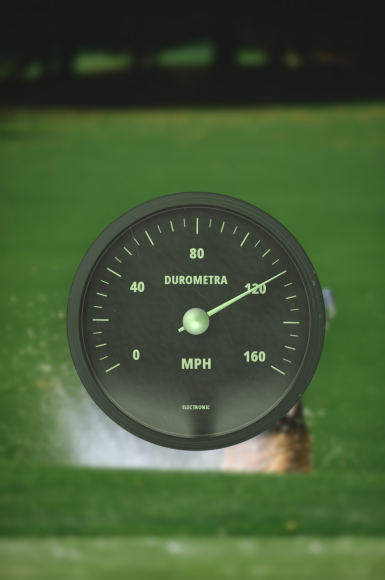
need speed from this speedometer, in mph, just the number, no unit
120
